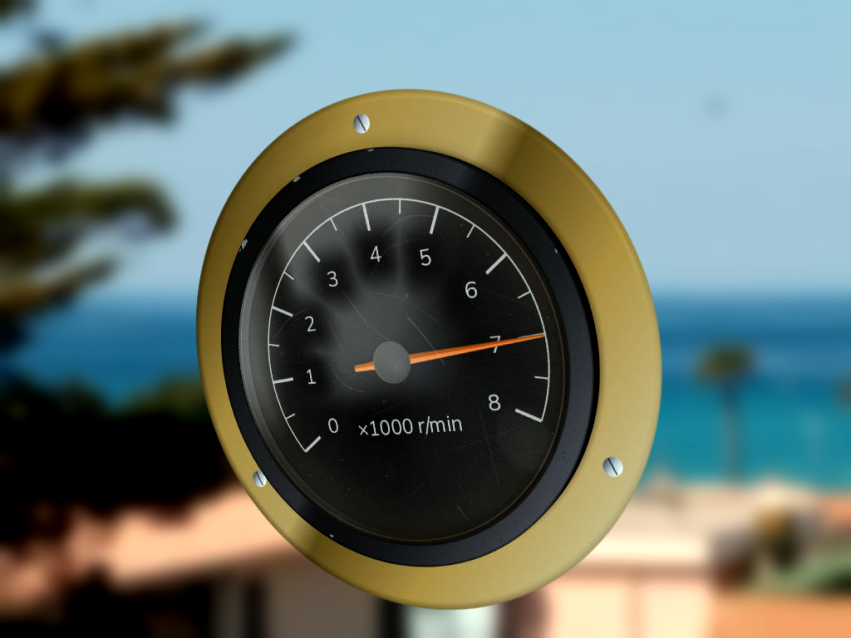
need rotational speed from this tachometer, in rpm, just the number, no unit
7000
